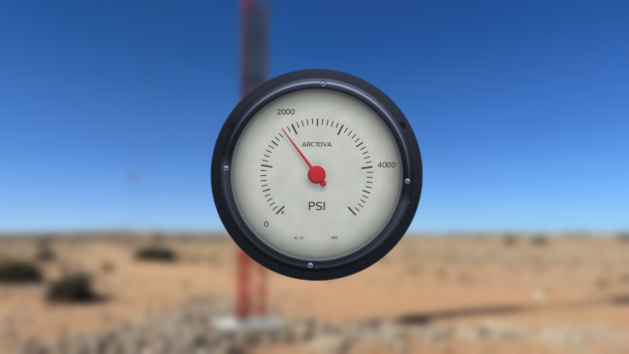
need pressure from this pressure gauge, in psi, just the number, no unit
1800
